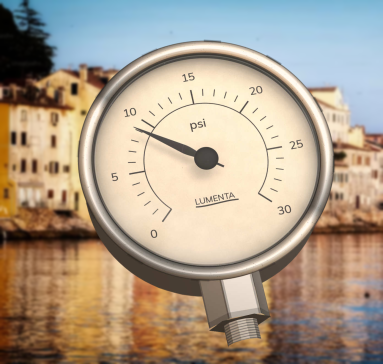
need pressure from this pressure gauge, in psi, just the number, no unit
9
